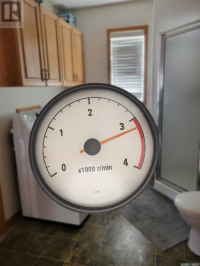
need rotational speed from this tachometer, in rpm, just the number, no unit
3200
